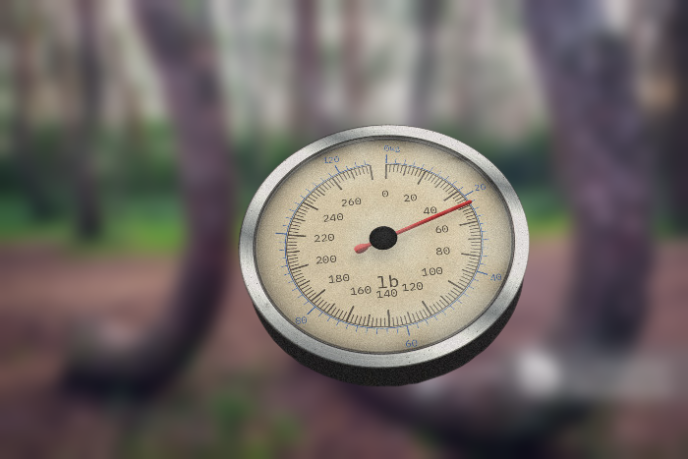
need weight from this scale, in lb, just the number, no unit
50
